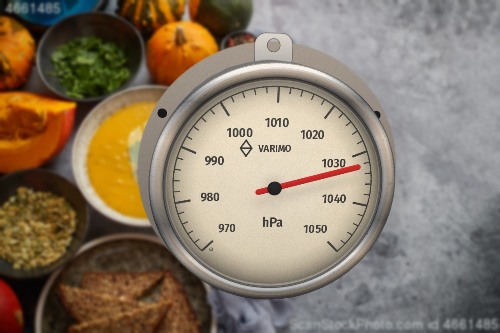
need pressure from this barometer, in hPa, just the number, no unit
1032
